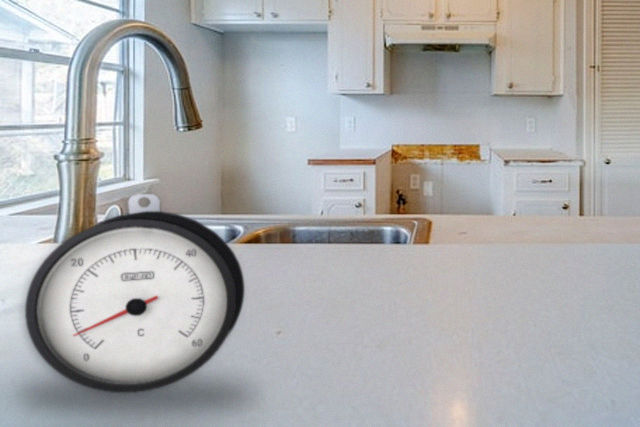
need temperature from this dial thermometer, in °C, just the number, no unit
5
